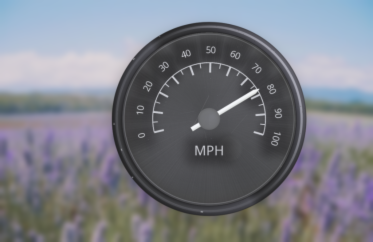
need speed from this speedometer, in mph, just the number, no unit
77.5
